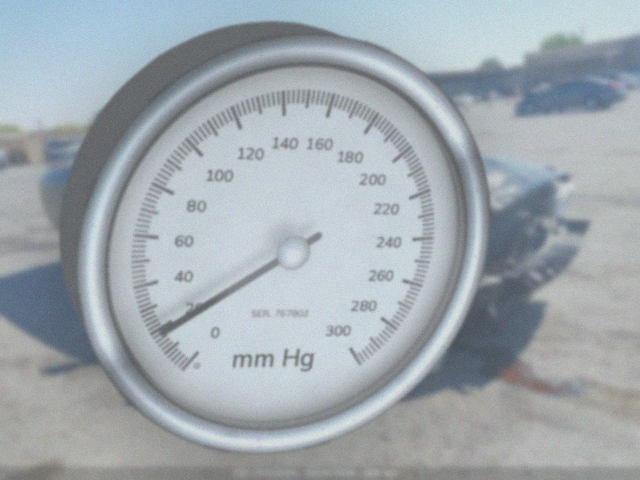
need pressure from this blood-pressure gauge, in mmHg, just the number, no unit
20
